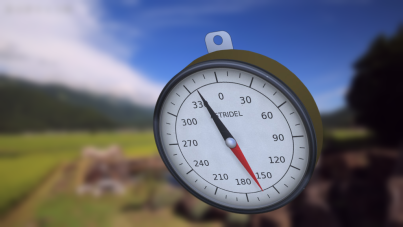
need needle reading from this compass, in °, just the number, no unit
160
